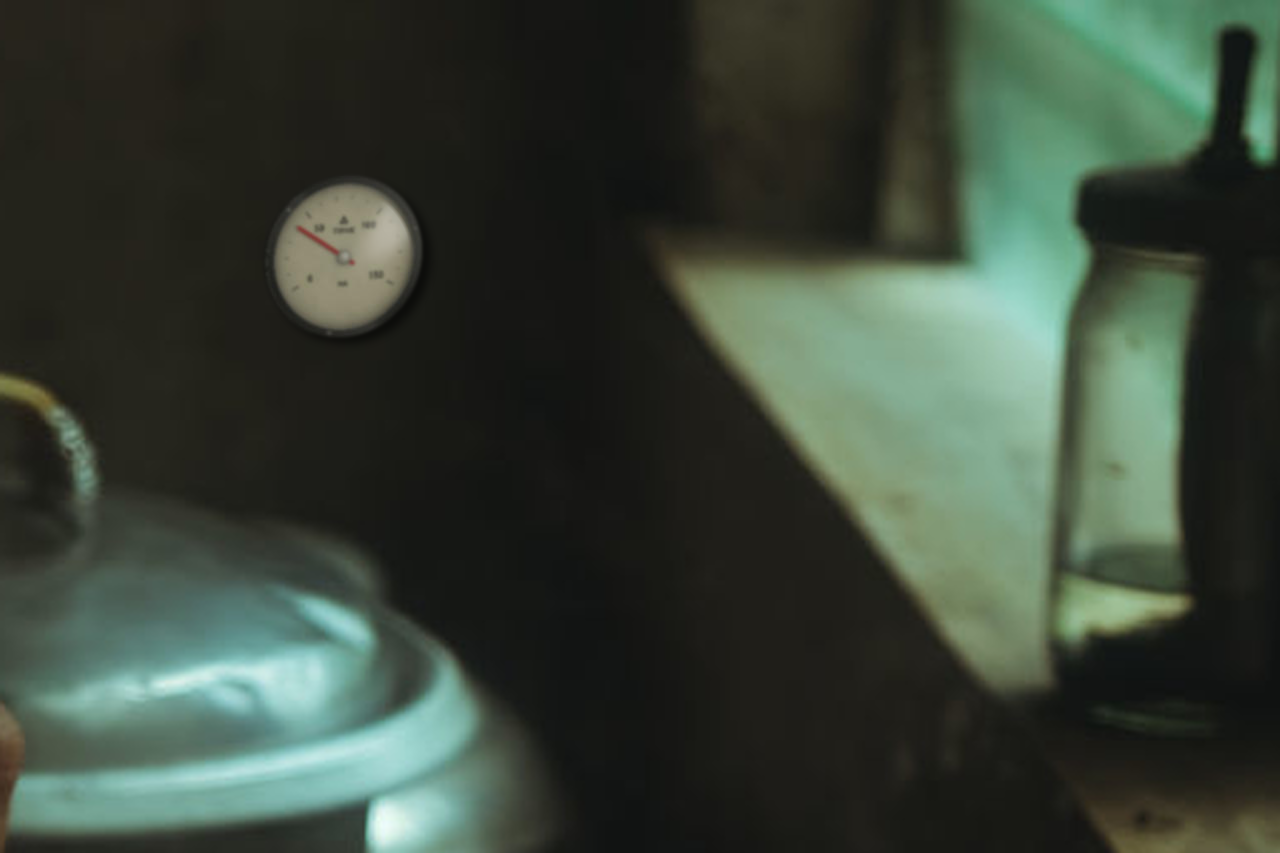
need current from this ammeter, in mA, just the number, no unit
40
